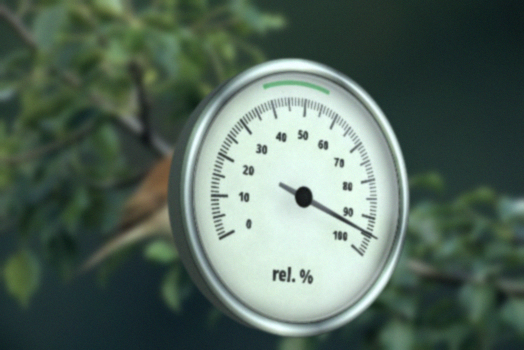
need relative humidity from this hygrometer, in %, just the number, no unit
95
